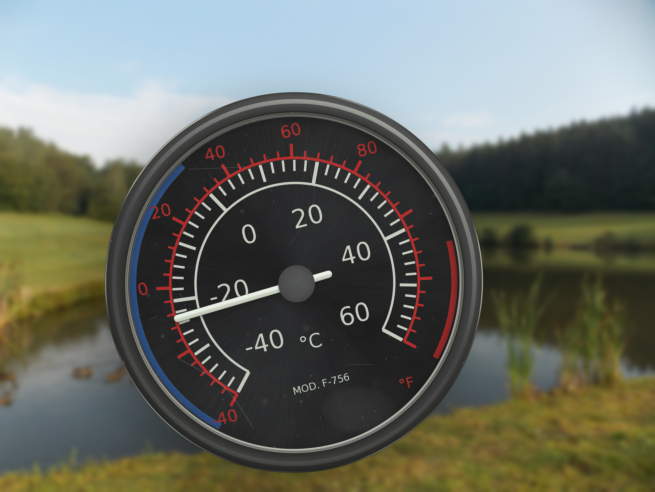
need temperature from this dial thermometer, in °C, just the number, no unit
-23
